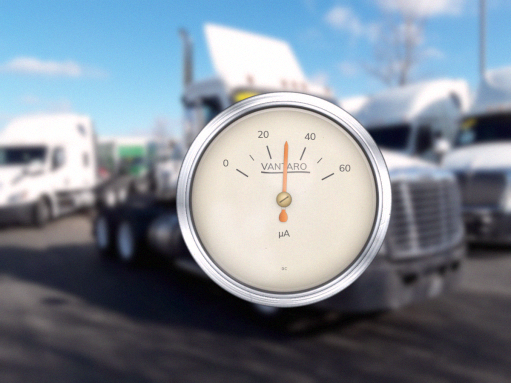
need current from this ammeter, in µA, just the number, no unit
30
